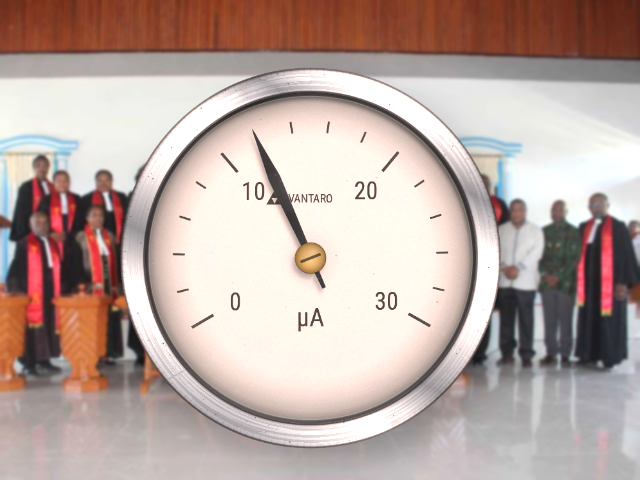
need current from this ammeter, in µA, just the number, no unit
12
